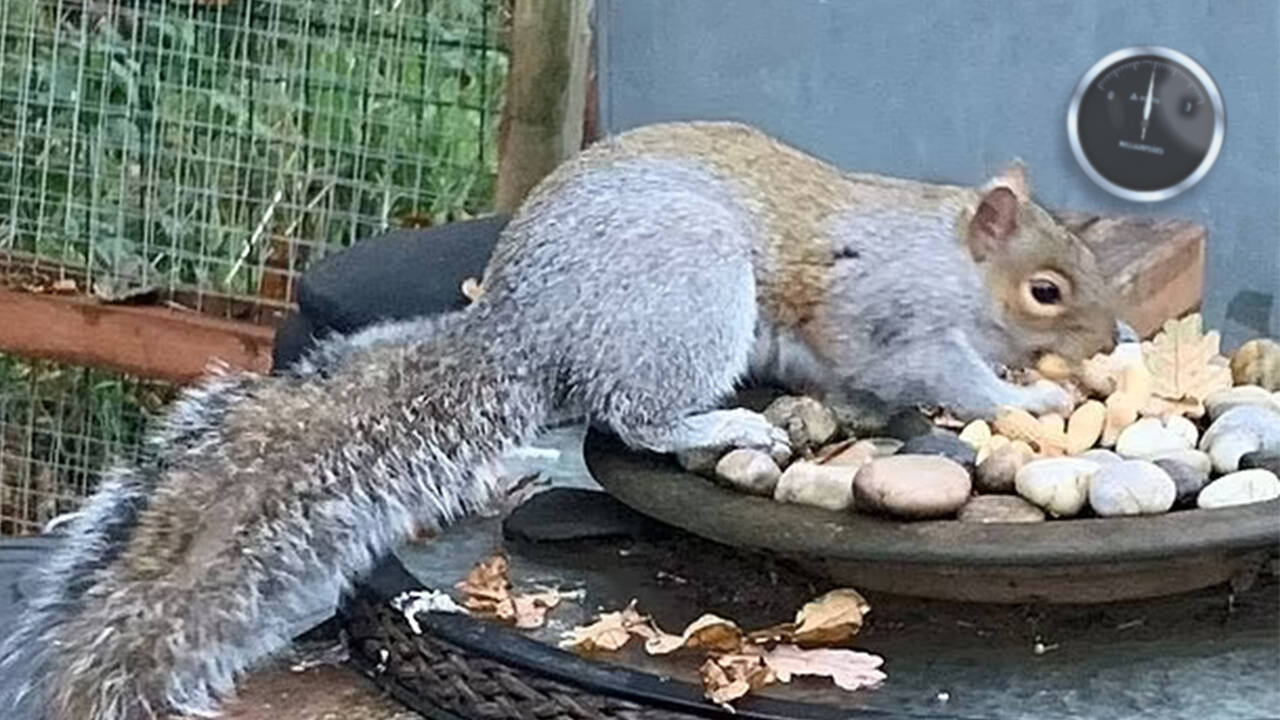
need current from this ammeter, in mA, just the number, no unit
1.5
